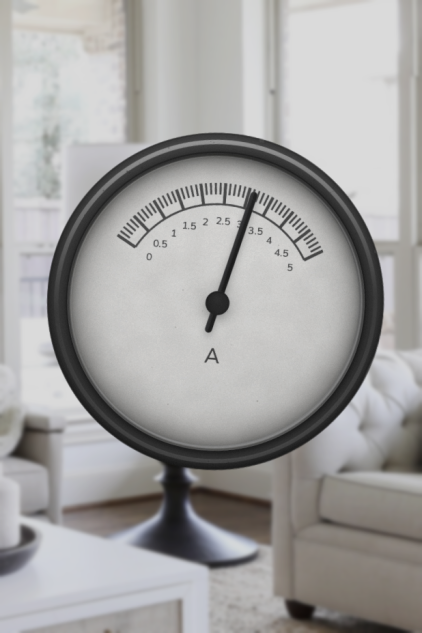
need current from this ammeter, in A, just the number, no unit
3.1
